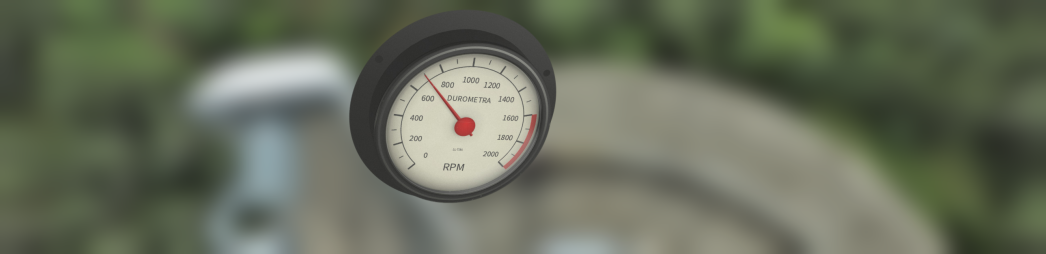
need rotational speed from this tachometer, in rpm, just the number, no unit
700
